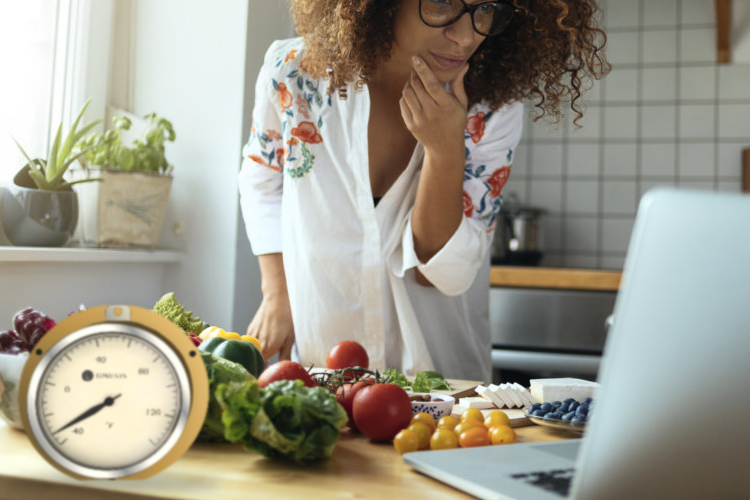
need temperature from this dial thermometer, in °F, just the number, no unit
-32
